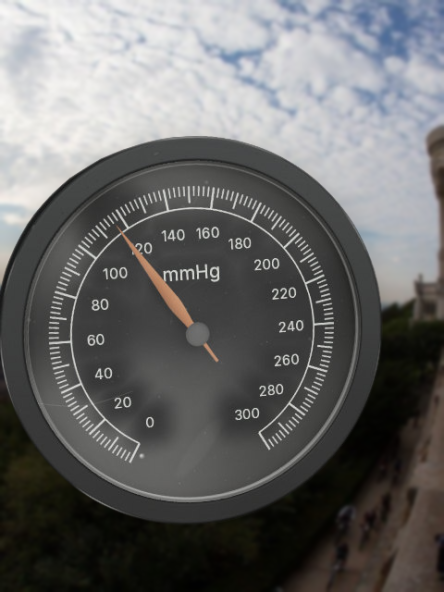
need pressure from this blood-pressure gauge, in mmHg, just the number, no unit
116
